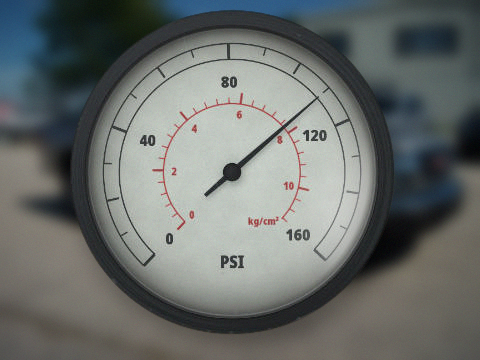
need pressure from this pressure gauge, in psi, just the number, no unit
110
